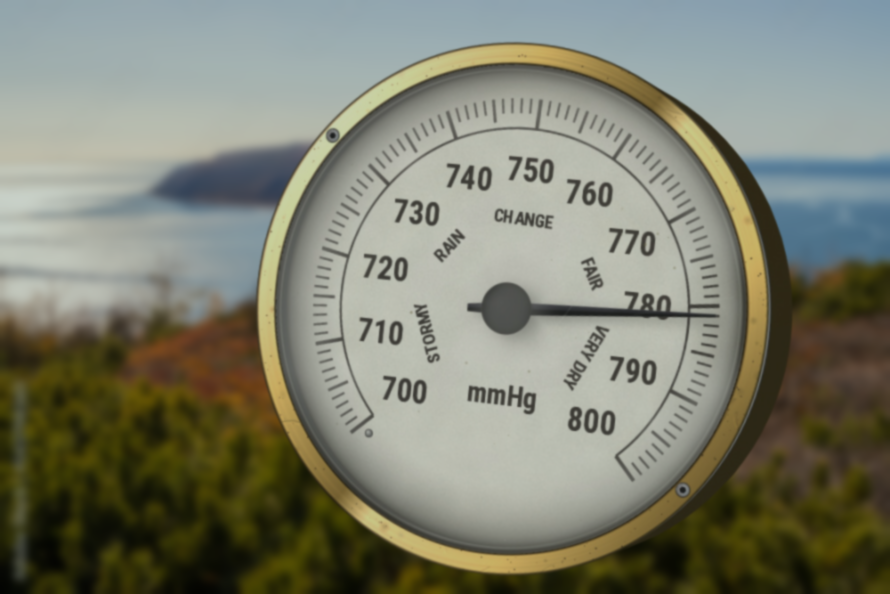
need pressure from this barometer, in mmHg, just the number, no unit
781
